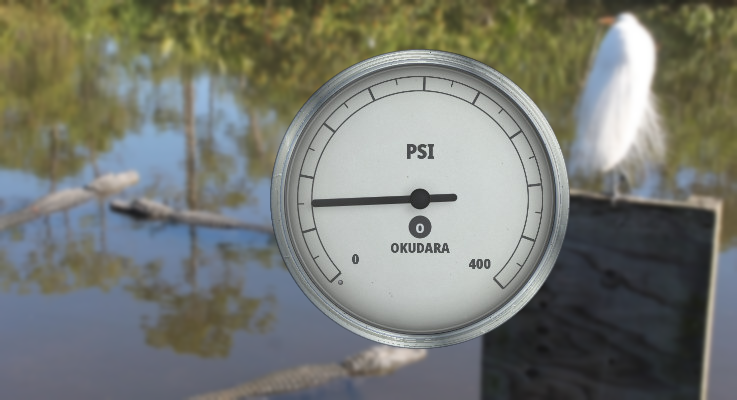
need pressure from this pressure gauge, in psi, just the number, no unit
60
